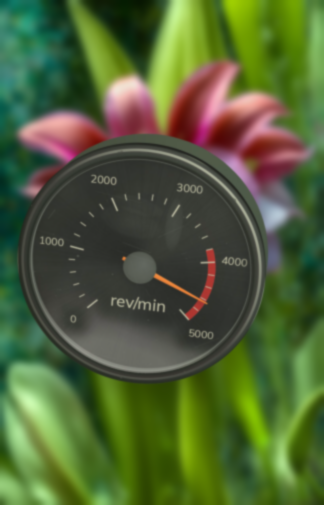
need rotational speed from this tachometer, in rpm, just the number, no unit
4600
